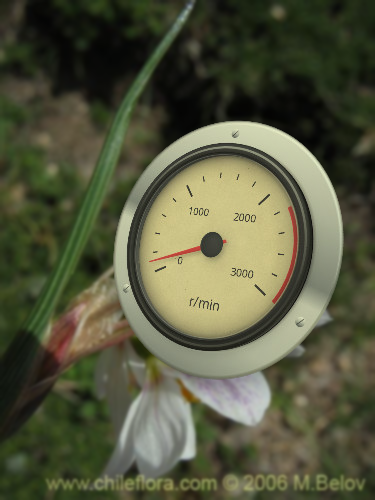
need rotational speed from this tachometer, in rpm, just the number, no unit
100
